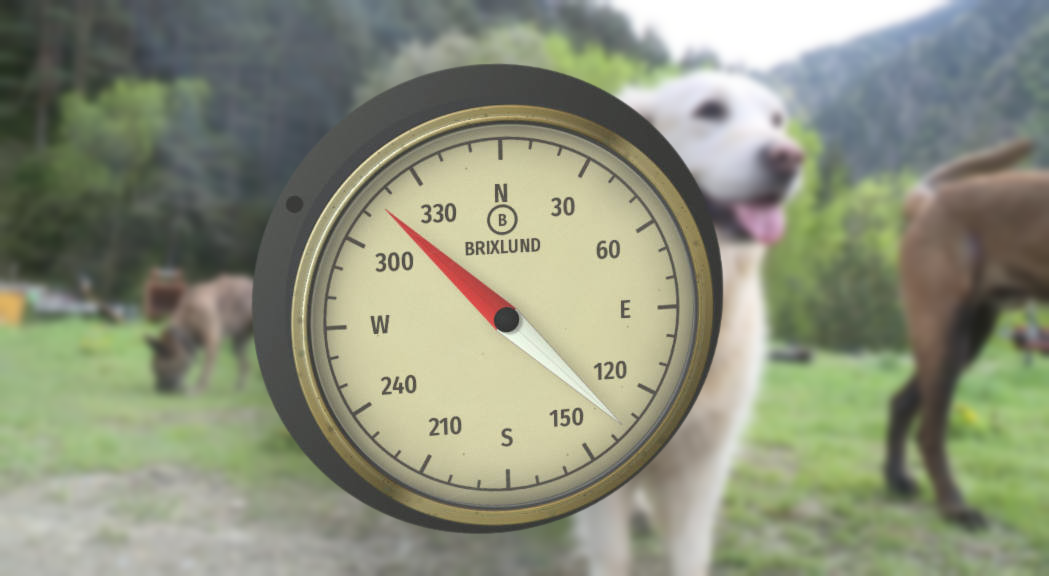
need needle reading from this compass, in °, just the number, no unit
315
